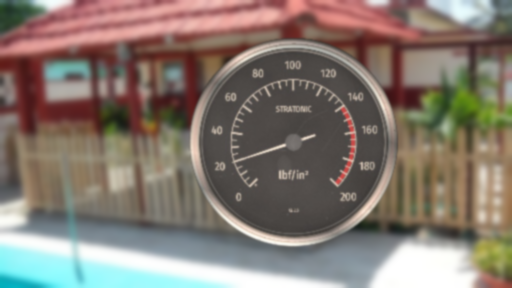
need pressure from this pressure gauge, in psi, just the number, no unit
20
